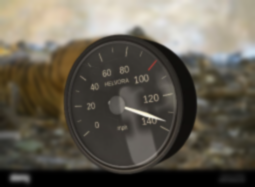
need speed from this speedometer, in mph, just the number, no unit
135
